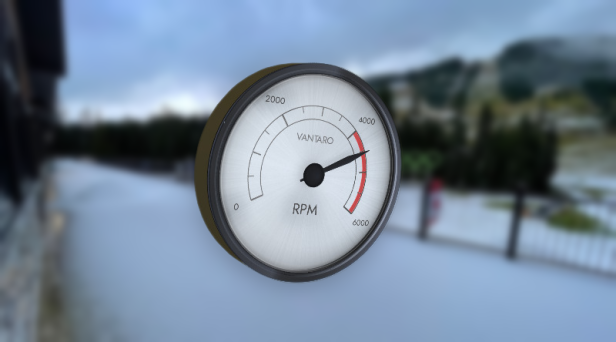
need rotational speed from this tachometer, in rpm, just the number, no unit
4500
